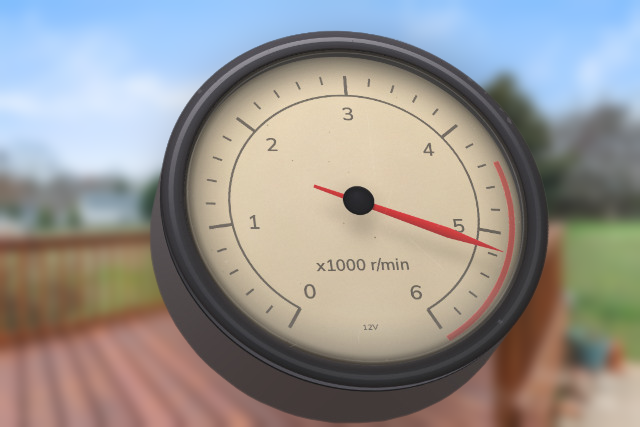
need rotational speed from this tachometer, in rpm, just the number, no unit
5200
